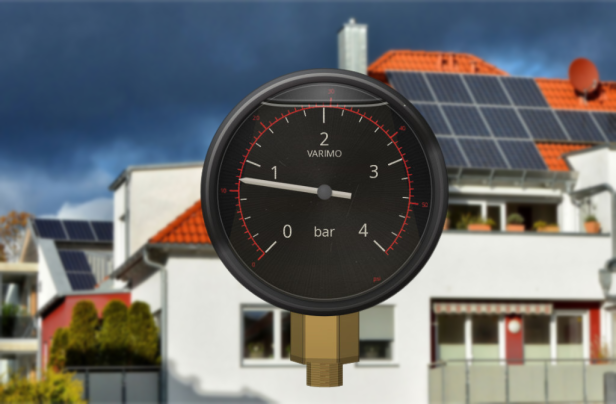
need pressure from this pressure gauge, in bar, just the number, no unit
0.8
